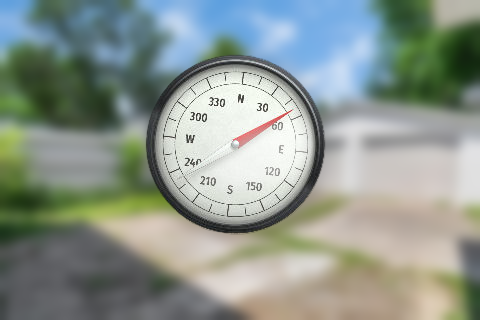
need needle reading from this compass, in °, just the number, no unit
52.5
